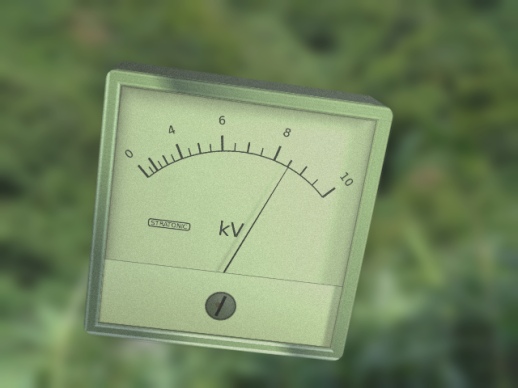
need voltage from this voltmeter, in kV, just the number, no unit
8.5
